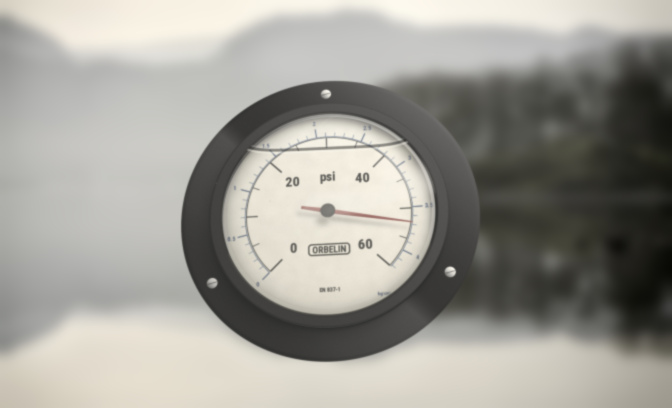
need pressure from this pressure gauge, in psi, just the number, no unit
52.5
